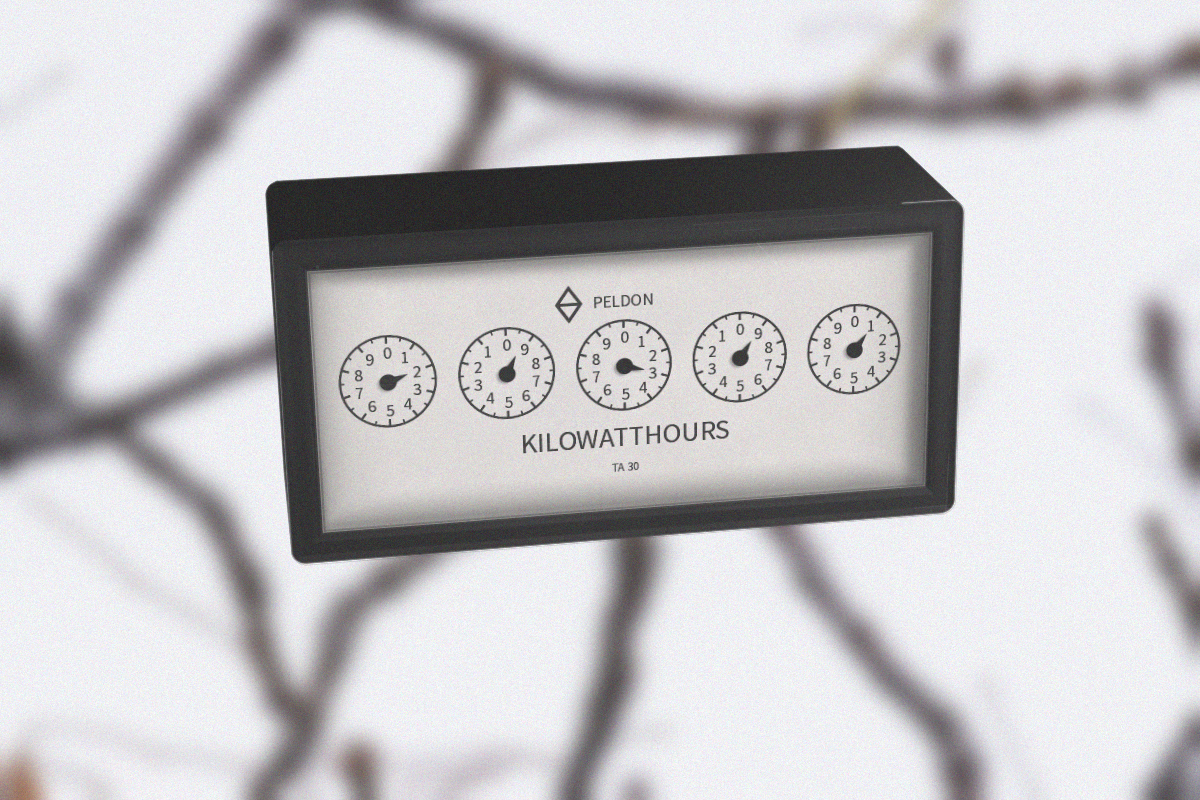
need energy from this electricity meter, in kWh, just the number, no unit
19291
